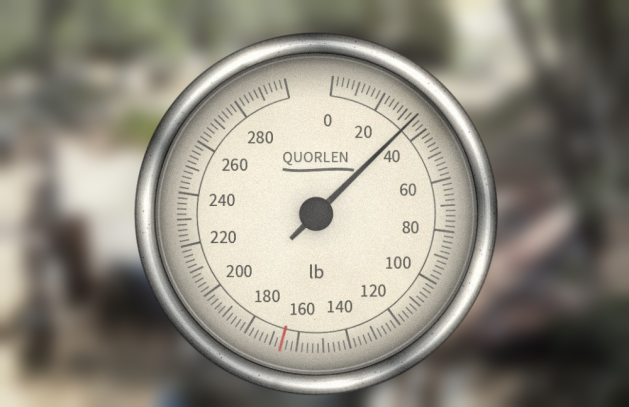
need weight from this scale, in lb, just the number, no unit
34
